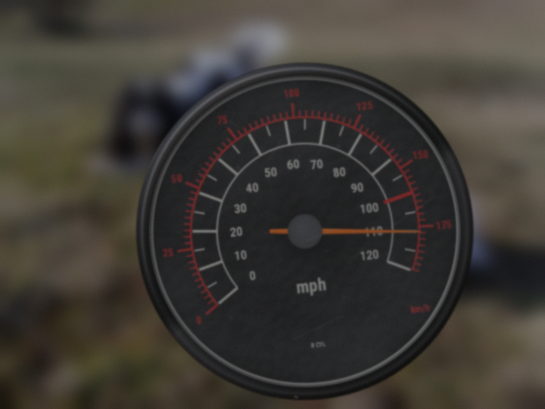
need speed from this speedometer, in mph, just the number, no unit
110
